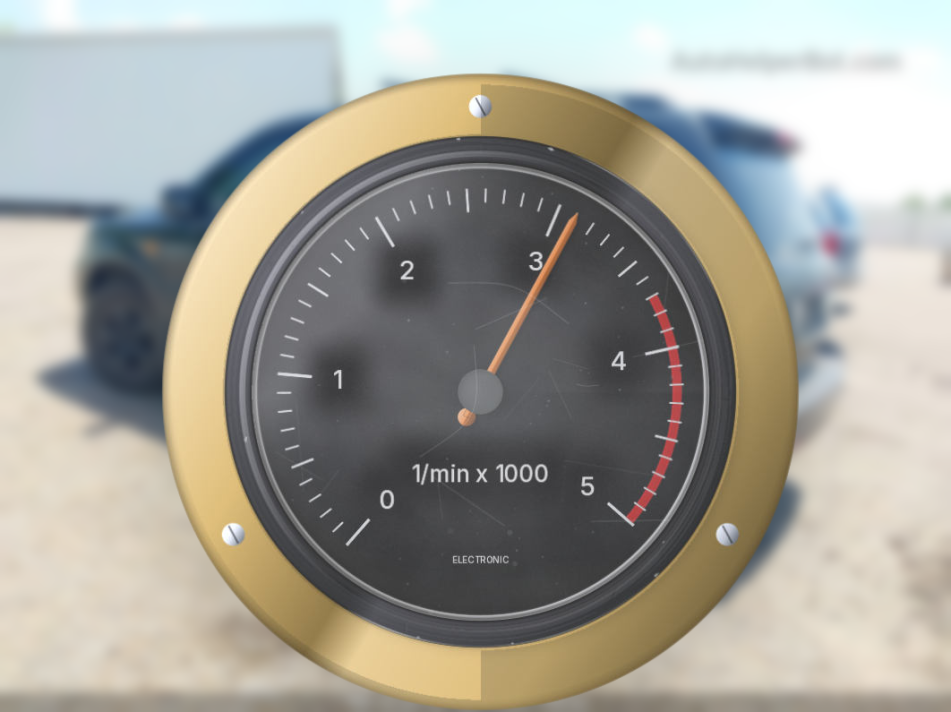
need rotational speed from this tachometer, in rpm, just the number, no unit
3100
